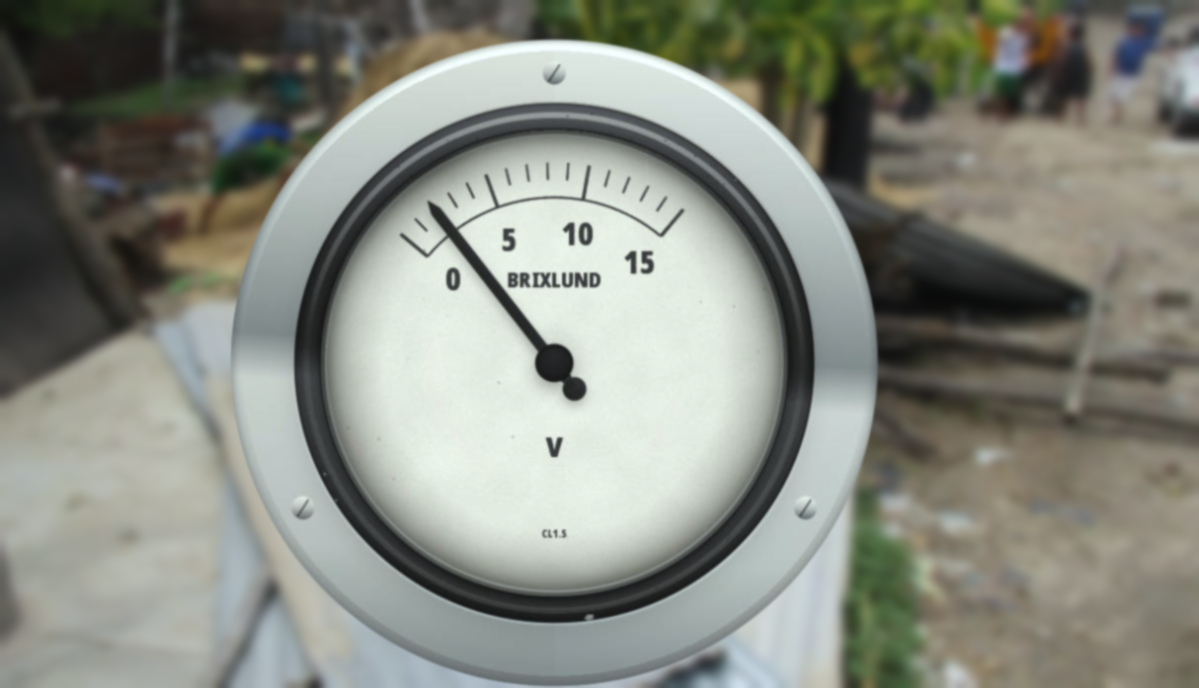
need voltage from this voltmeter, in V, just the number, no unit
2
